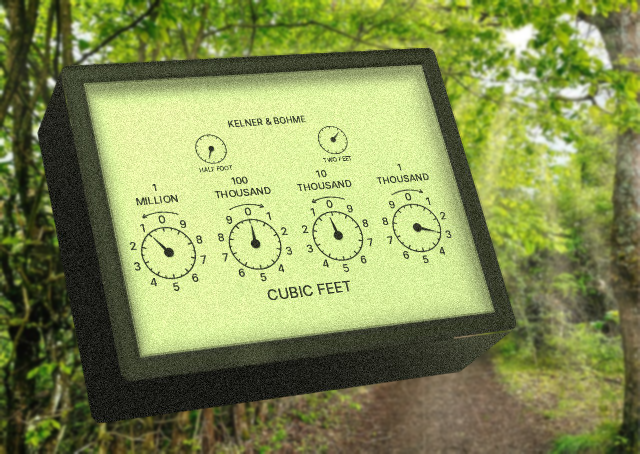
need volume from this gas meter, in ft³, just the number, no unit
100300
